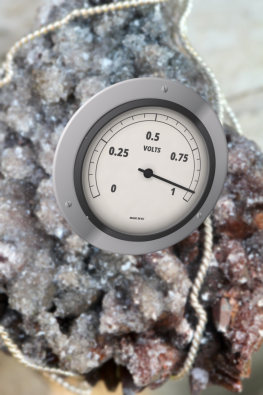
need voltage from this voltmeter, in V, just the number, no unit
0.95
